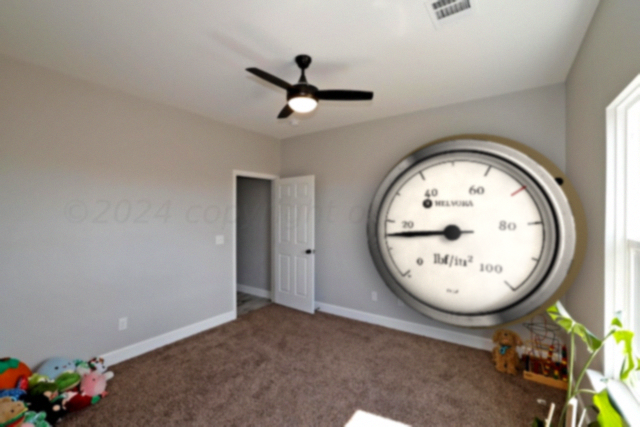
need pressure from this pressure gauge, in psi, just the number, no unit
15
